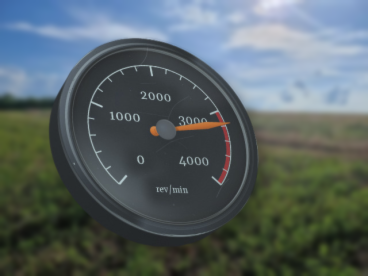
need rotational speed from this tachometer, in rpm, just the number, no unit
3200
